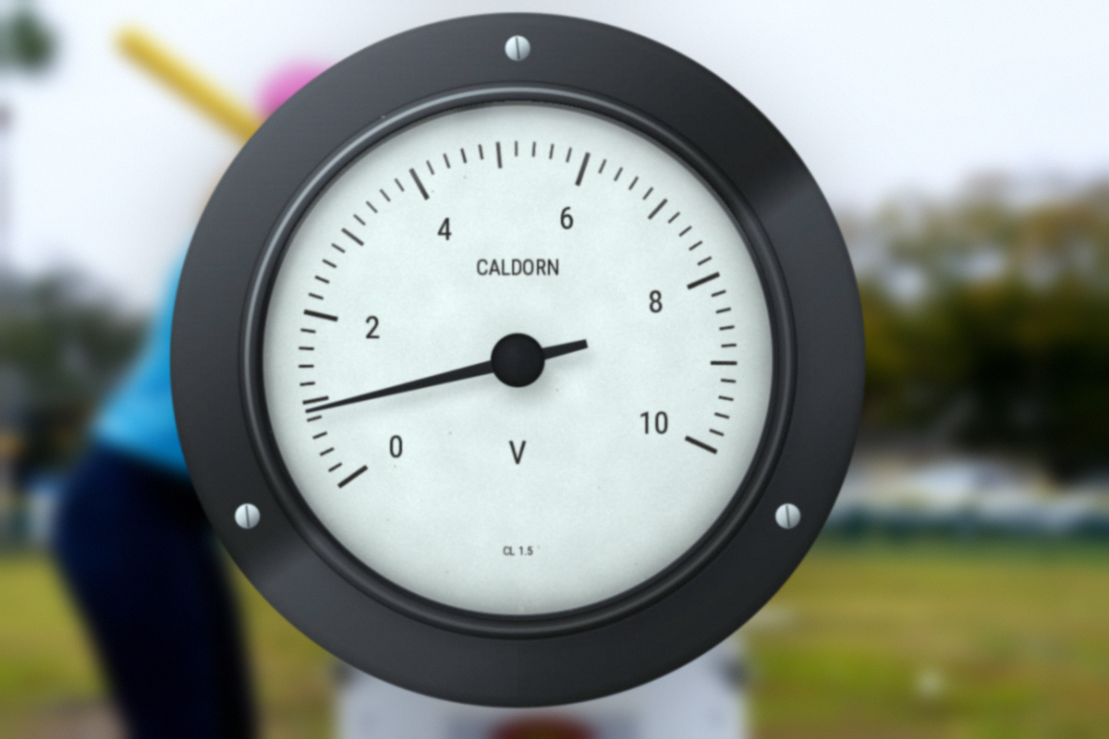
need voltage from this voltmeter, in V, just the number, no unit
0.9
